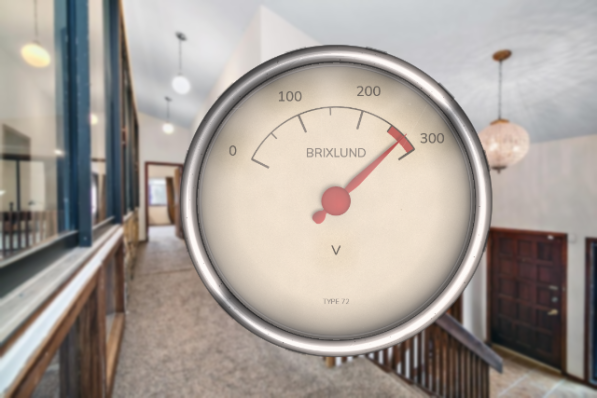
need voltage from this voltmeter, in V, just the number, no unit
275
